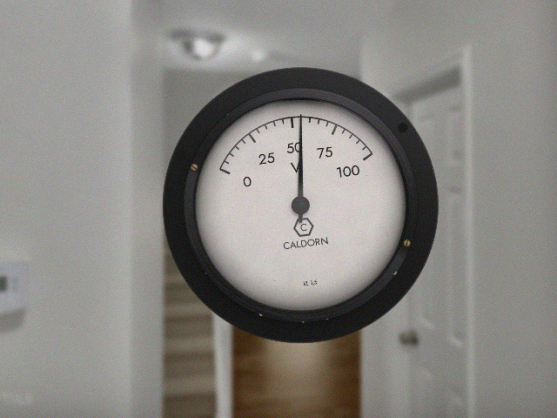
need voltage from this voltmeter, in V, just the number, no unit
55
